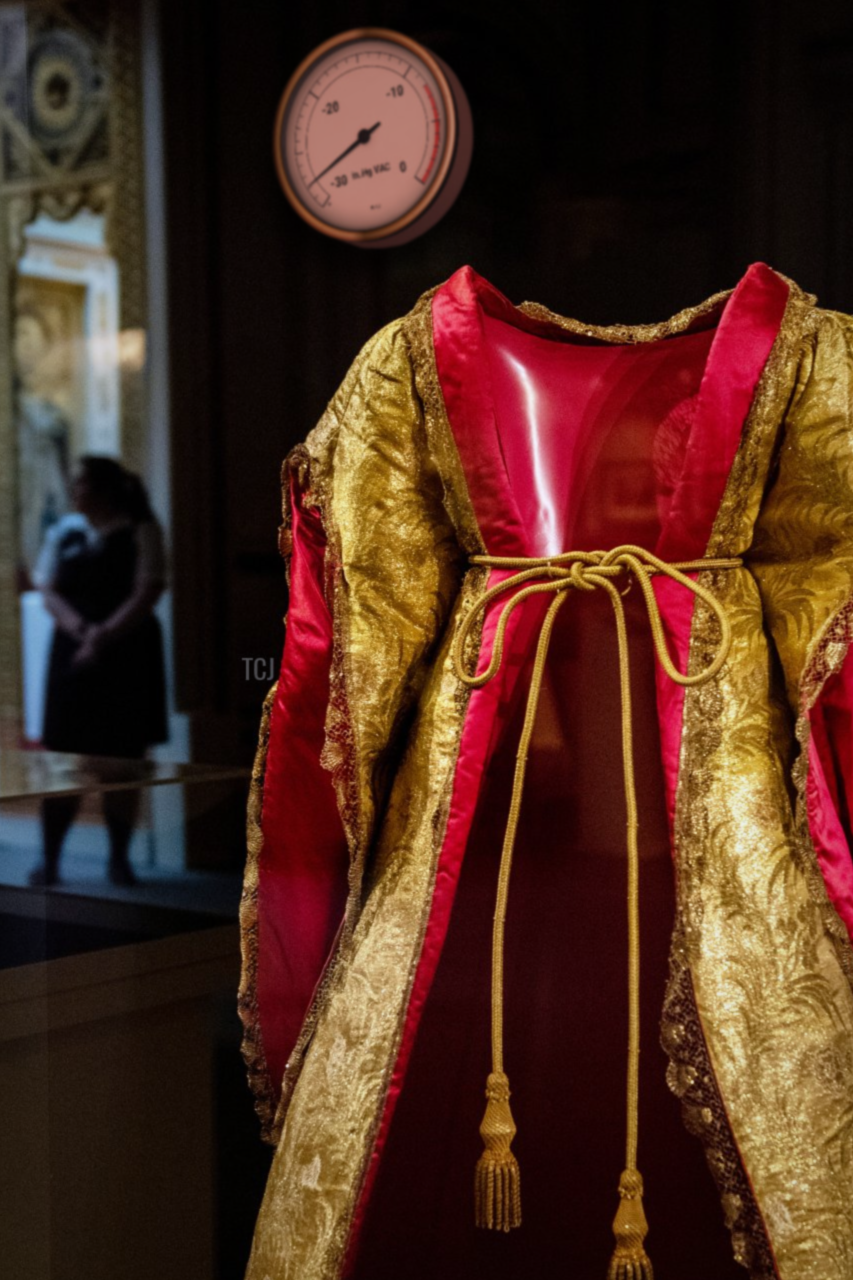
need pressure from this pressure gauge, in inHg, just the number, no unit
-28
